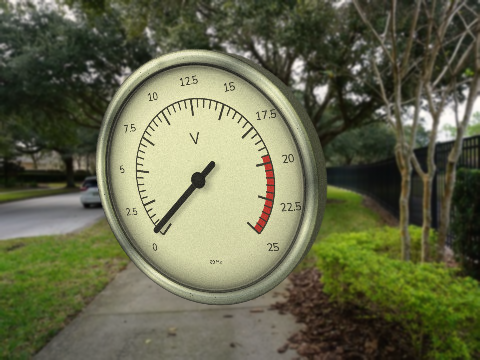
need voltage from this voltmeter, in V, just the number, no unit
0.5
